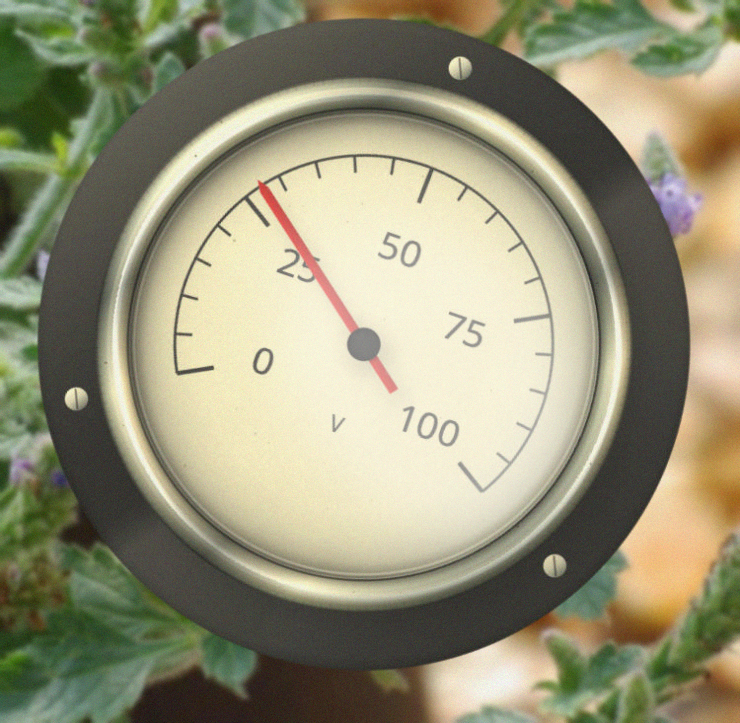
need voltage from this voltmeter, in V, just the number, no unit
27.5
